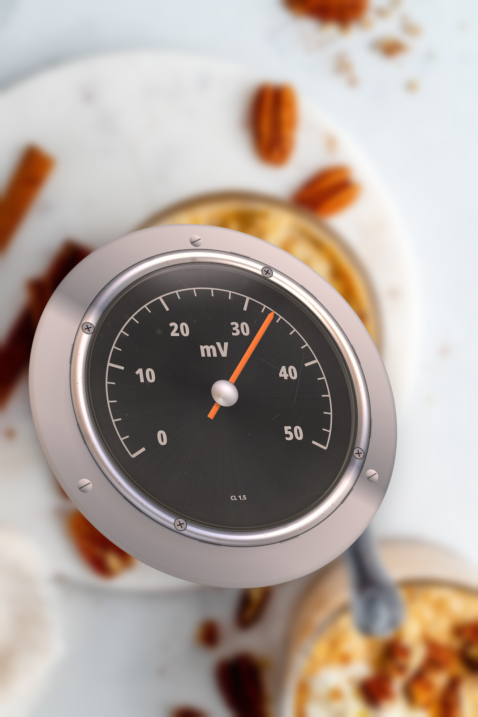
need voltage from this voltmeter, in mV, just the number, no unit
33
